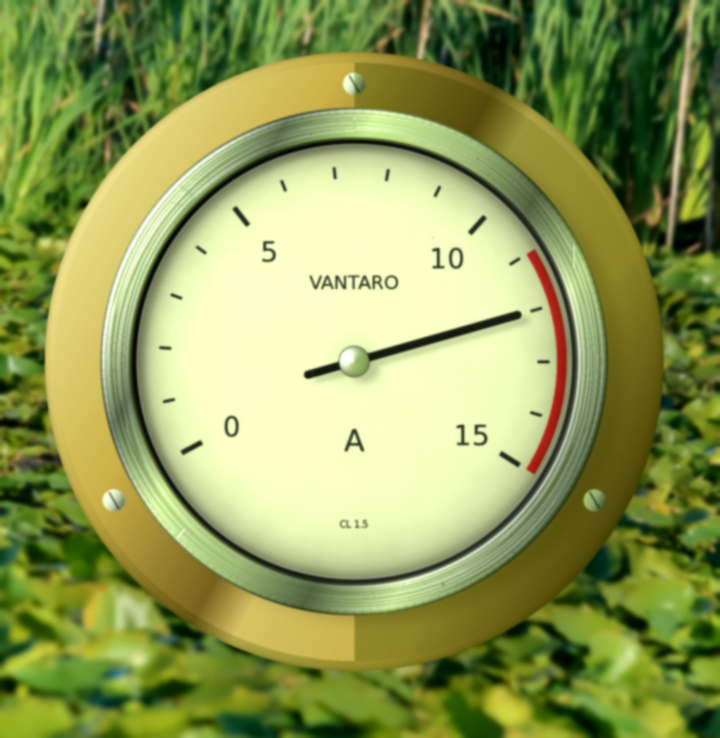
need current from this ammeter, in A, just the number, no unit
12
